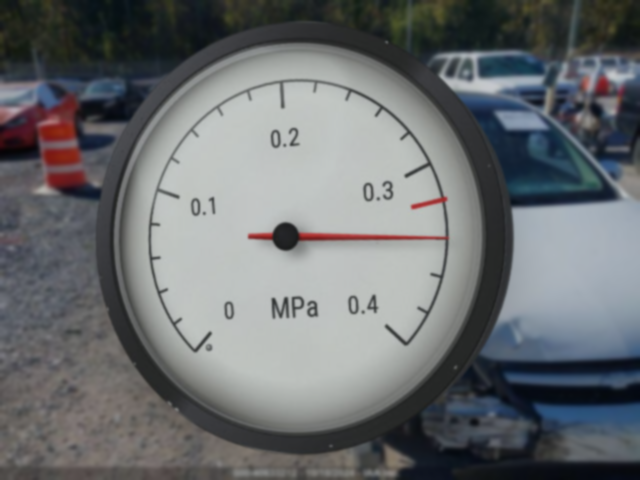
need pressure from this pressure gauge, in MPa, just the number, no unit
0.34
